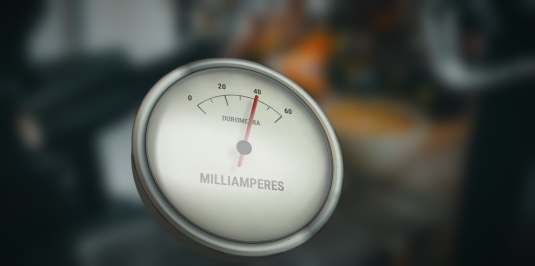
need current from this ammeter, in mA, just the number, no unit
40
